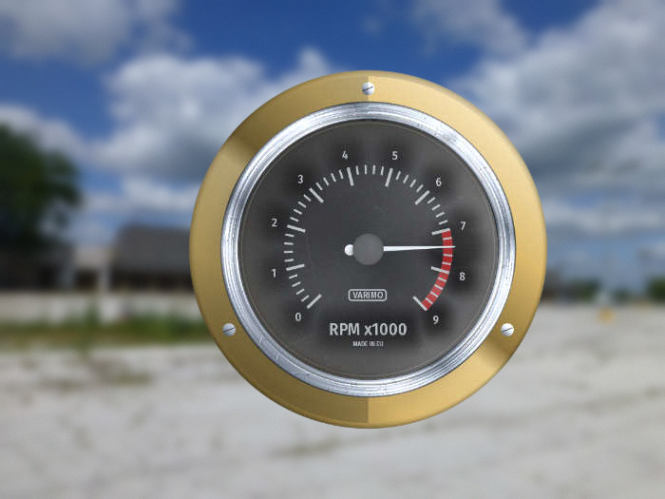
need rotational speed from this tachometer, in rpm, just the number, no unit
7400
